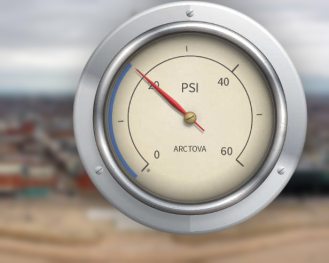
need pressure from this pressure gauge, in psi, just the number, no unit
20
